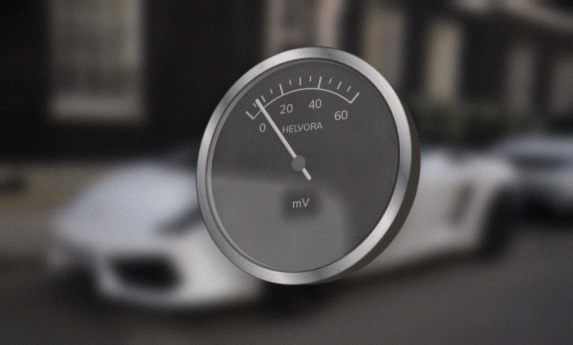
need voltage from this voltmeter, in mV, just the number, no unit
7.5
